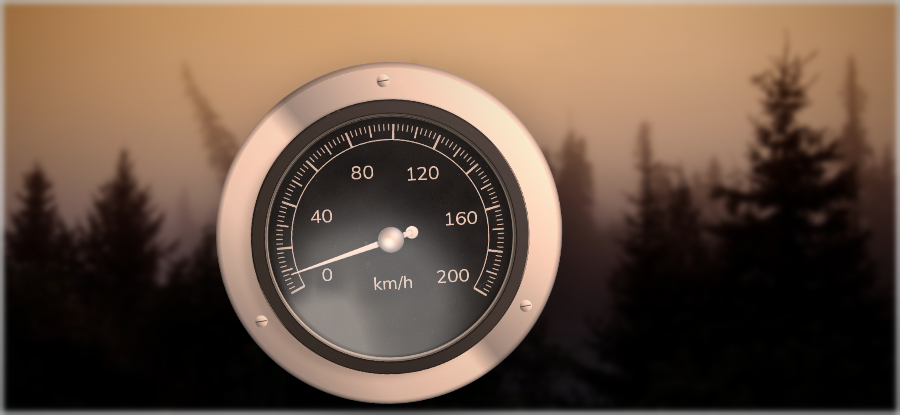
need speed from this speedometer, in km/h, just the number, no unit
8
